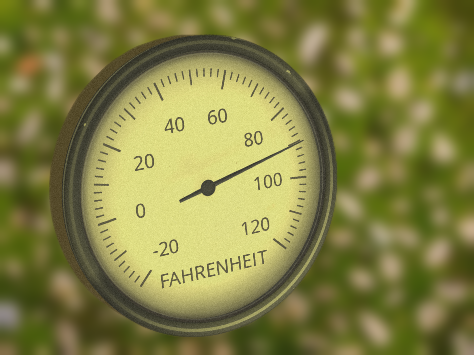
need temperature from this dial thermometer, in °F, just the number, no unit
90
